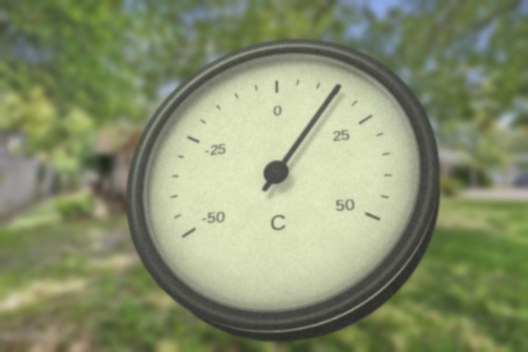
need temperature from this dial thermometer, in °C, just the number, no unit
15
